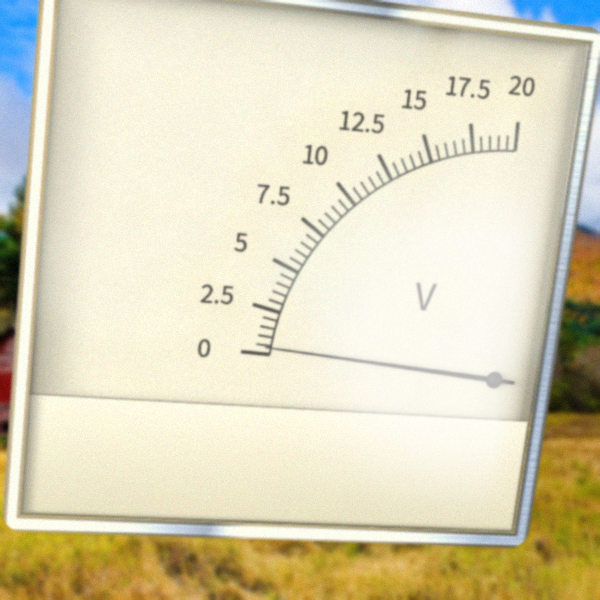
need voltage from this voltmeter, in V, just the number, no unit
0.5
